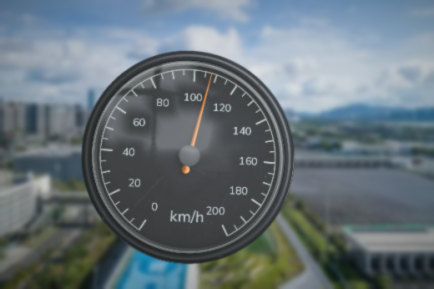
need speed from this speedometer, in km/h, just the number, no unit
107.5
